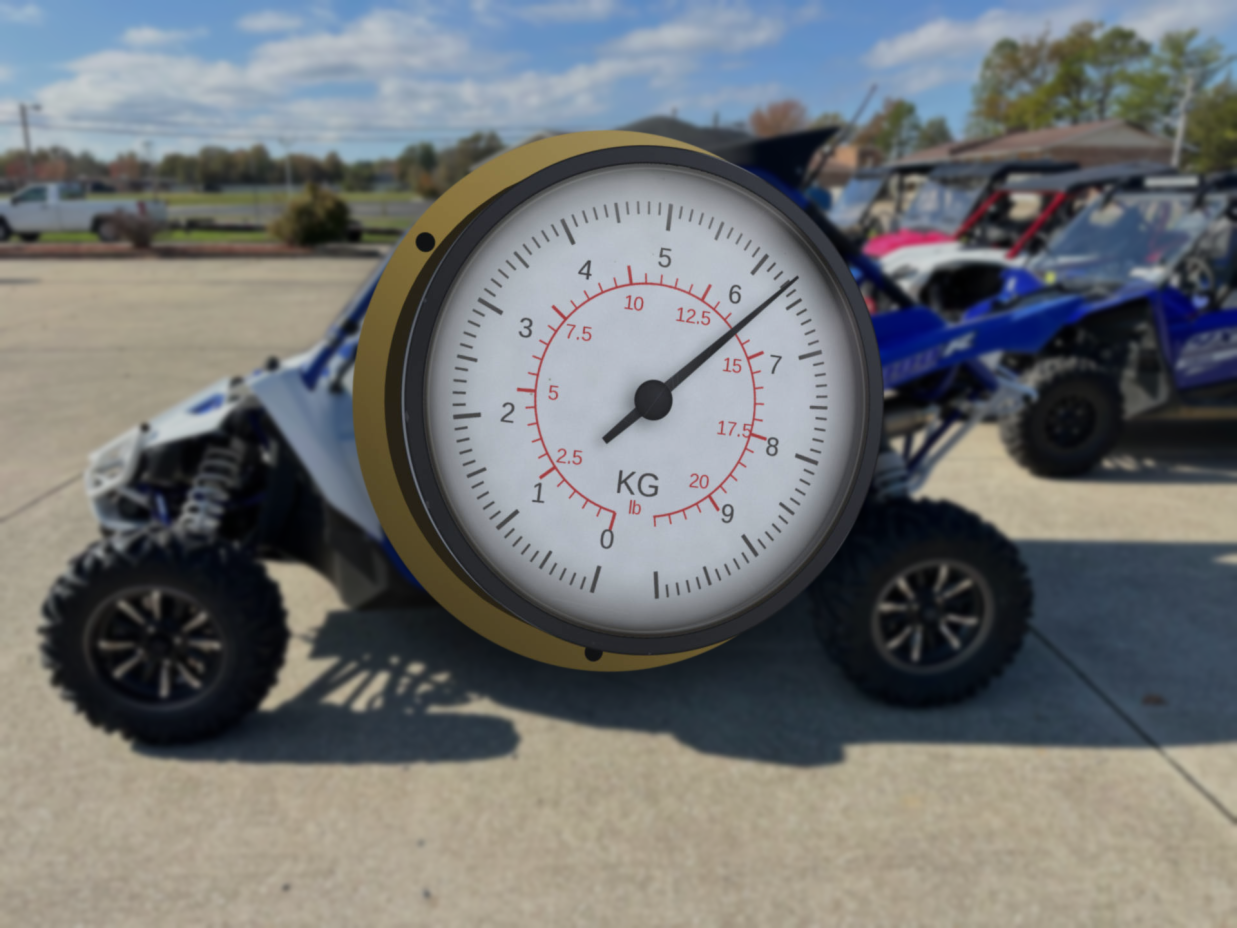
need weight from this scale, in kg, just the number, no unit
6.3
